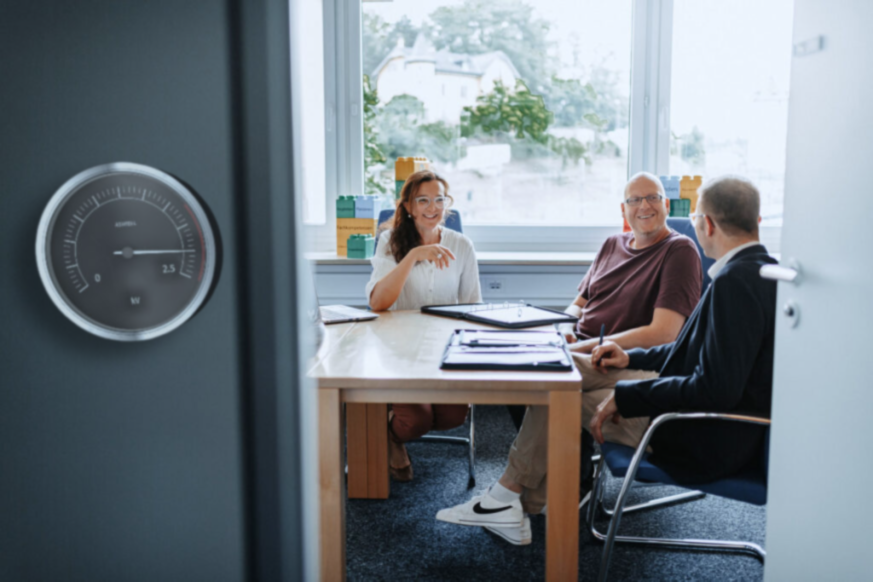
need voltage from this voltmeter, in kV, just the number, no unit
2.25
